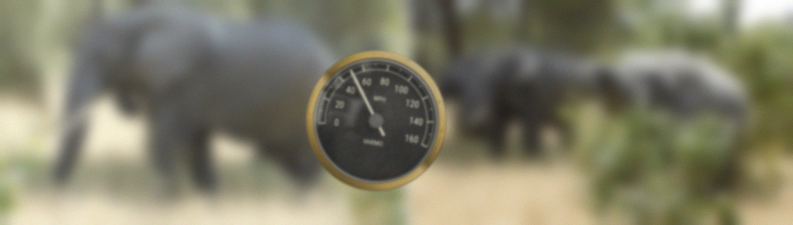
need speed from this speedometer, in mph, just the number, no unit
50
